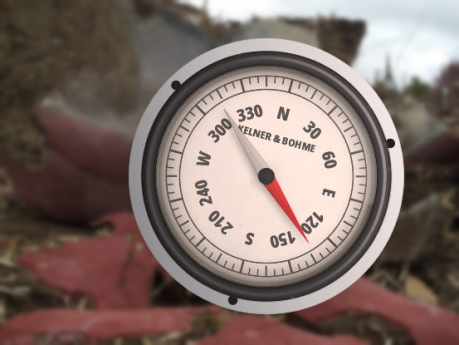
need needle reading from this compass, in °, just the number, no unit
132.5
